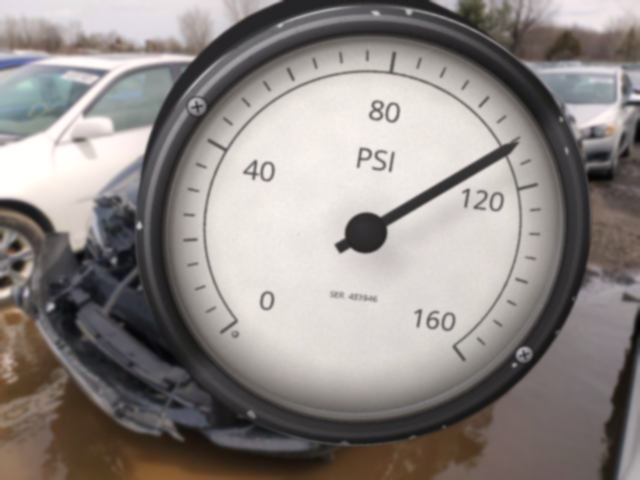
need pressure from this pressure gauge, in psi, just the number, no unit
110
